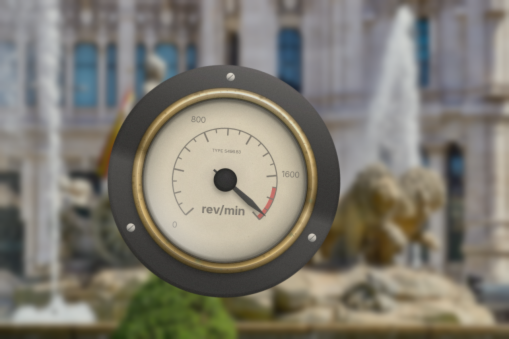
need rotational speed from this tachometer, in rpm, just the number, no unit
1950
